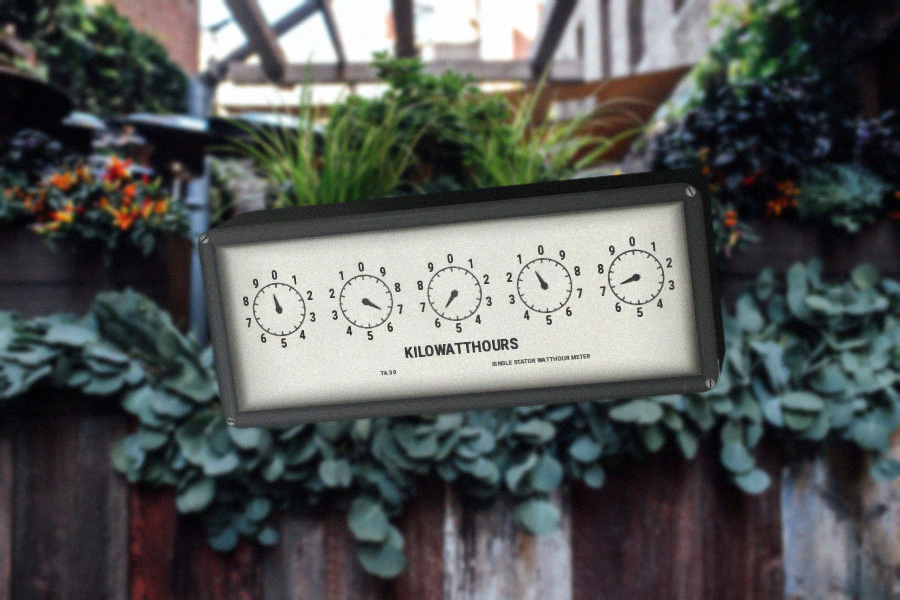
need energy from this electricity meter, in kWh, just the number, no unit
96607
